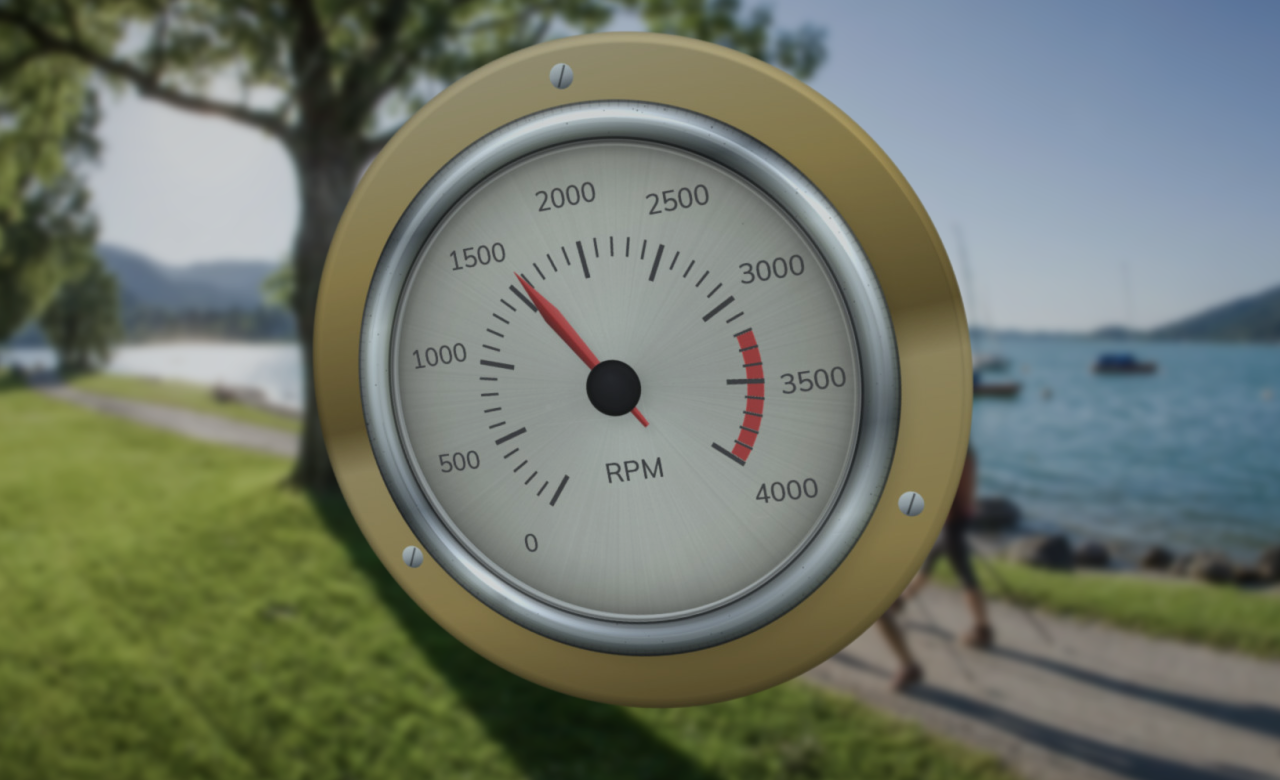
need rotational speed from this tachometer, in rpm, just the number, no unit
1600
